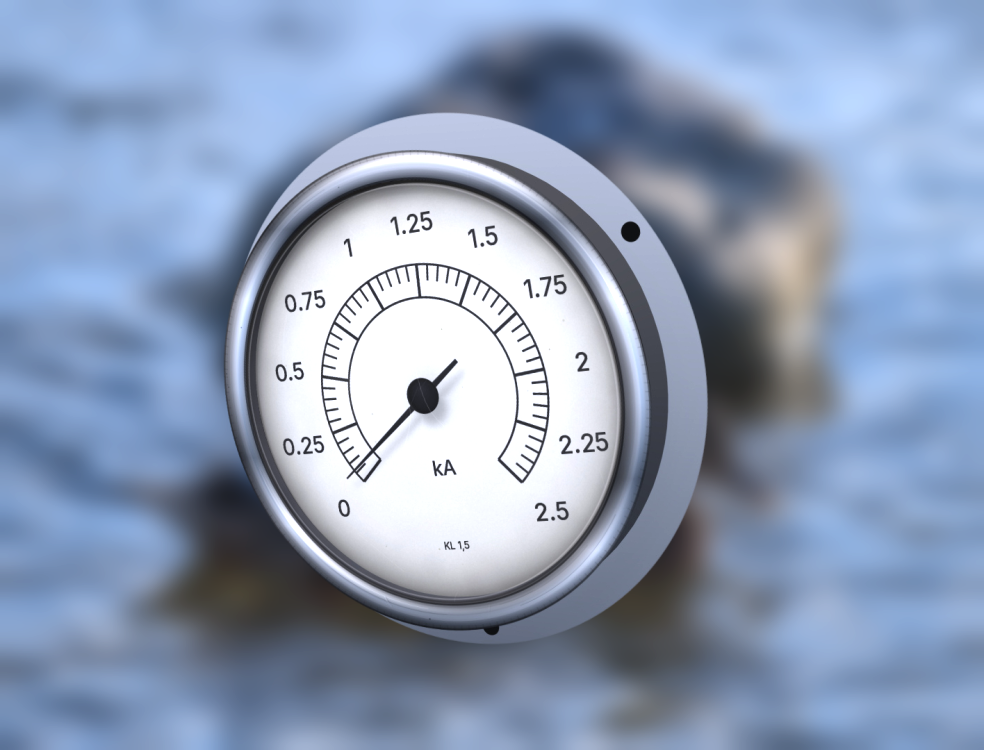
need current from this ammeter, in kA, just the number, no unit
0.05
